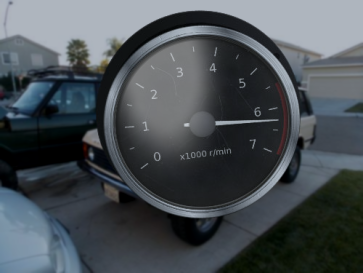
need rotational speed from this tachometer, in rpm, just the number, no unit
6250
